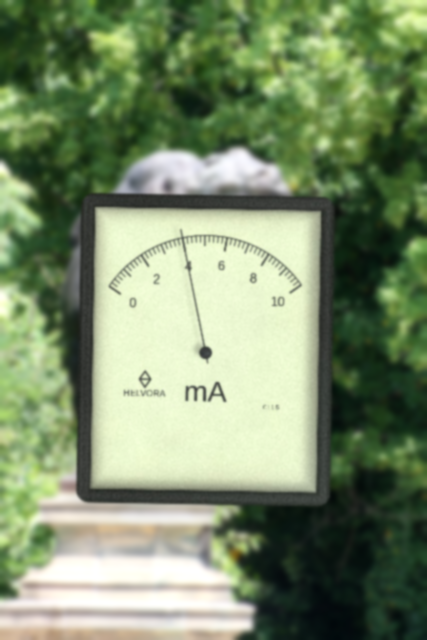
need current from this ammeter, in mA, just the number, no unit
4
